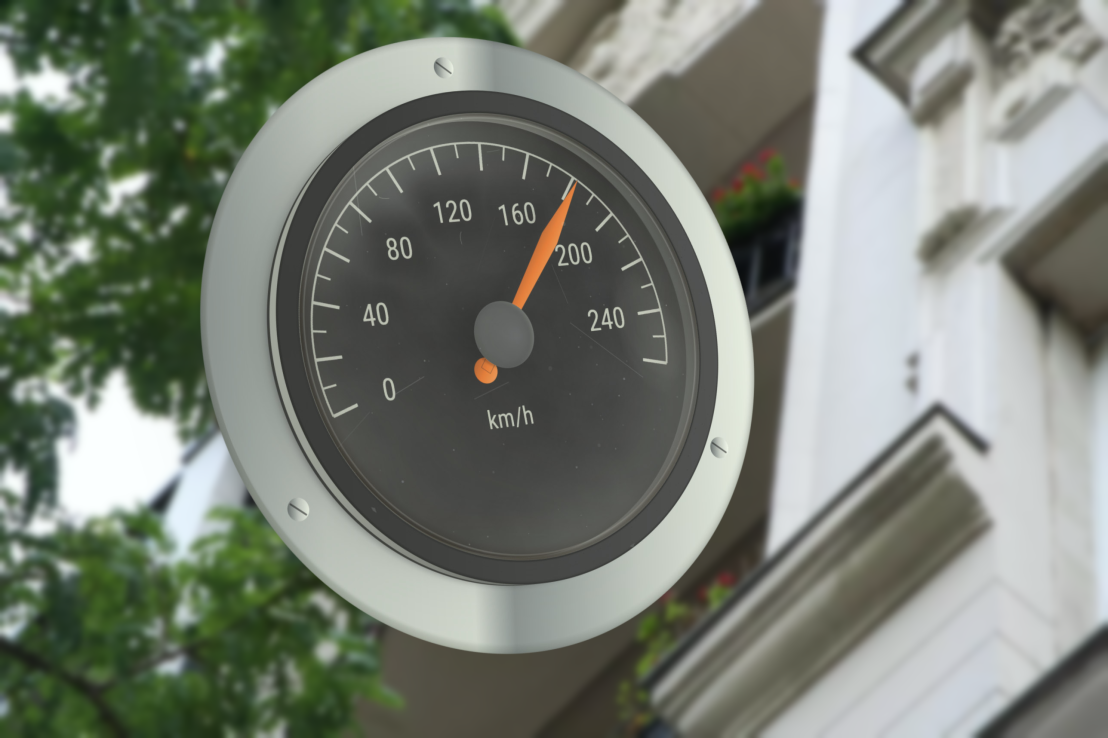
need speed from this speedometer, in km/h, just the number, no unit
180
